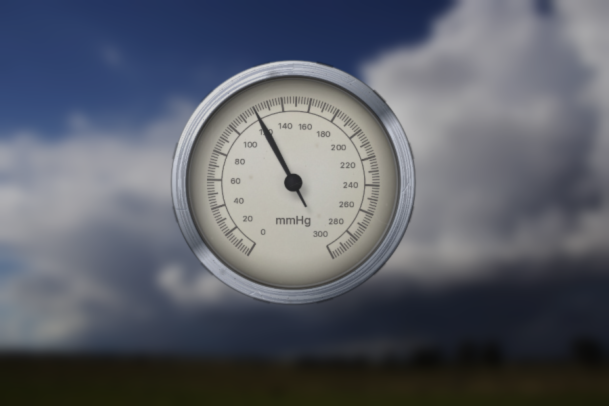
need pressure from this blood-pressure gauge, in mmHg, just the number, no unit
120
